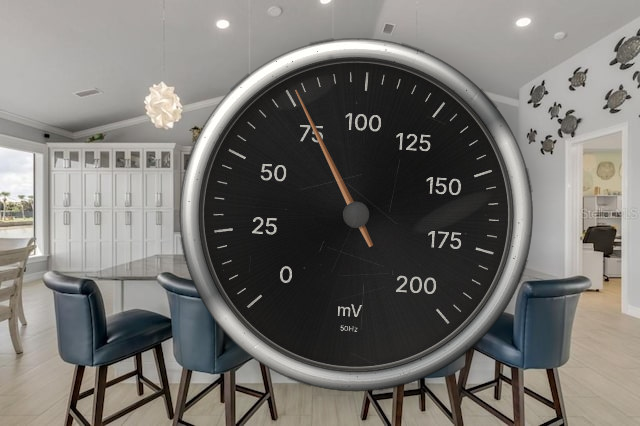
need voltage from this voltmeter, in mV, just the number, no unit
77.5
